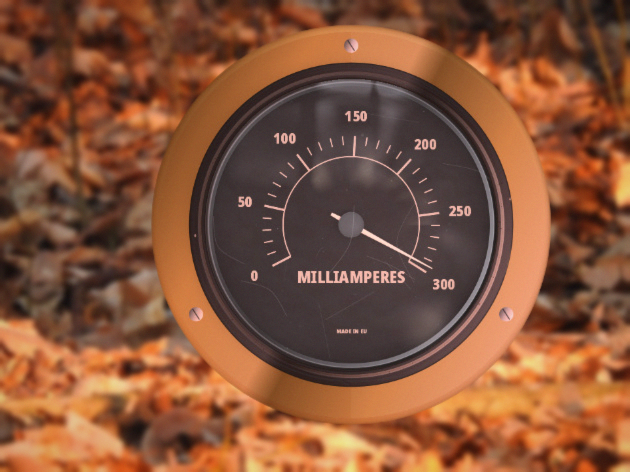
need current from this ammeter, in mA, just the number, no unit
295
